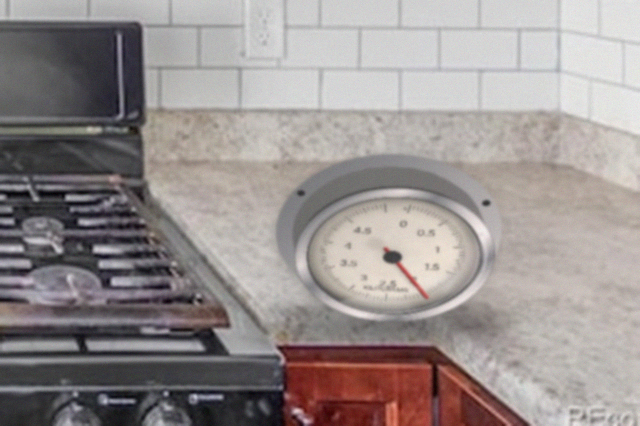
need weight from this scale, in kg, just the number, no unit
2
